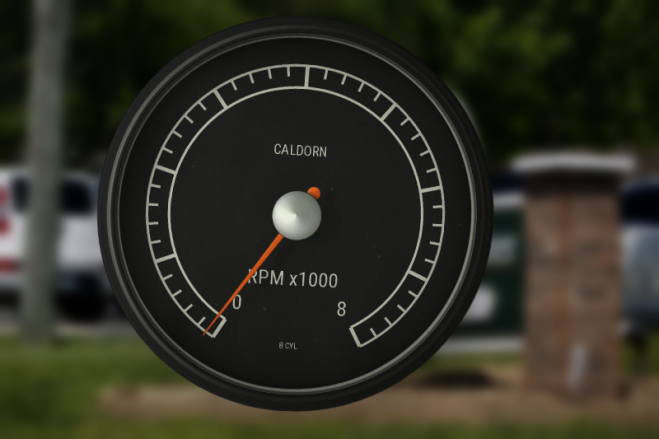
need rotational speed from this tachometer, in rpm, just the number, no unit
100
